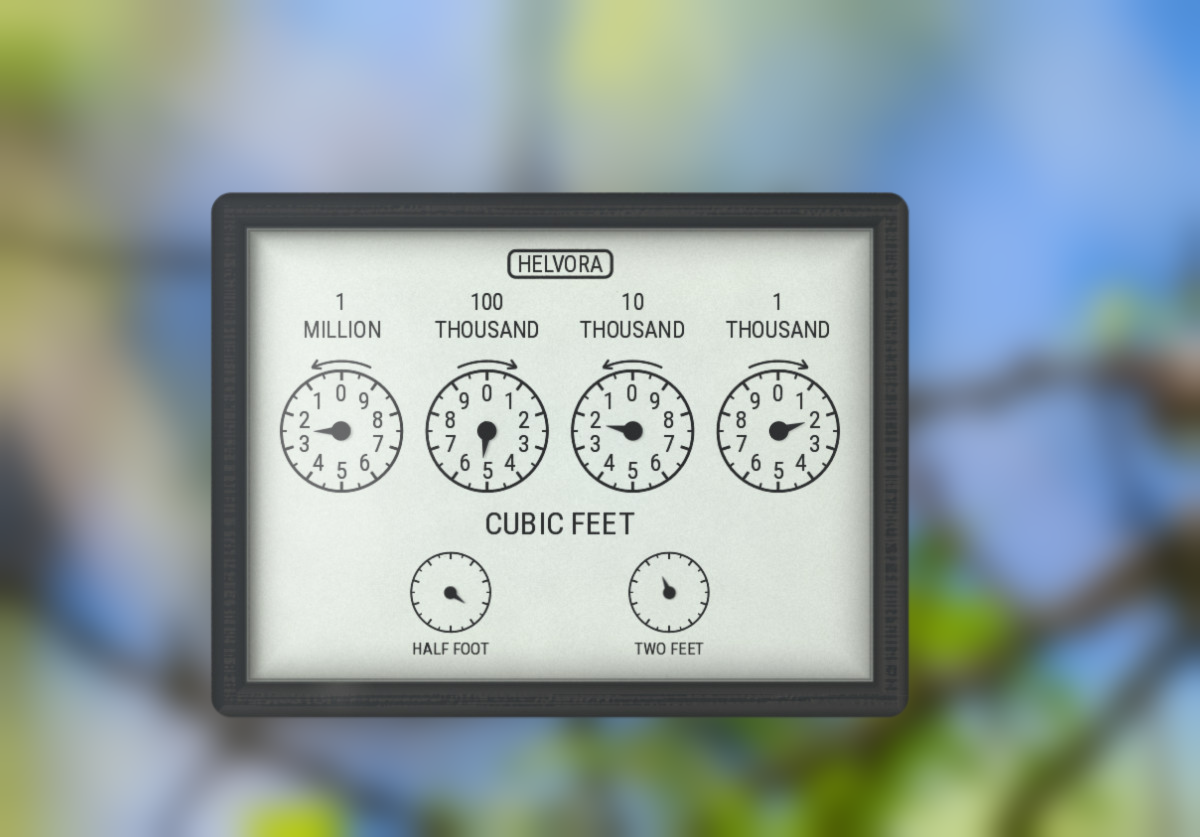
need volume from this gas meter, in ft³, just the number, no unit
252200
